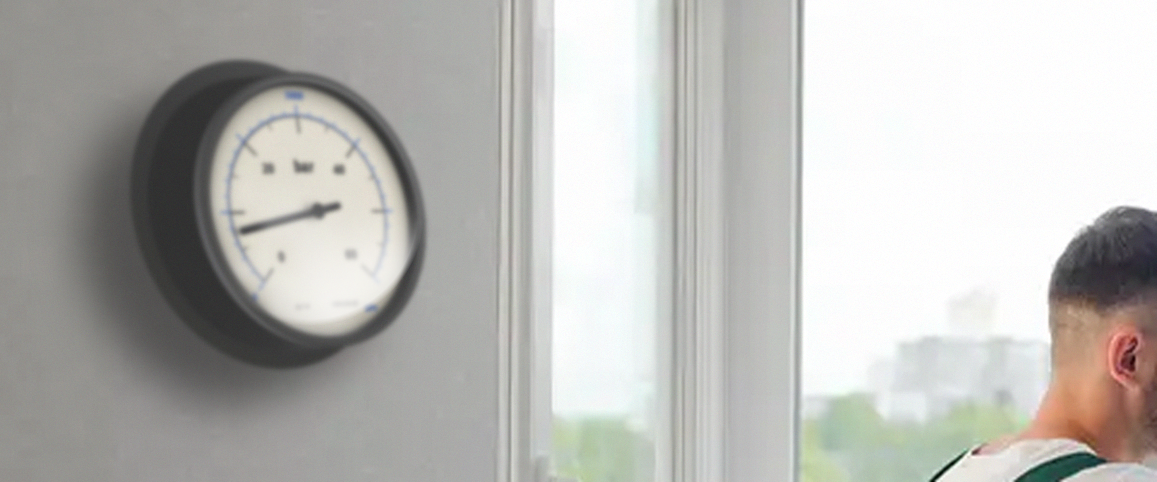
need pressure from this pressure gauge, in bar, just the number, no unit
7.5
